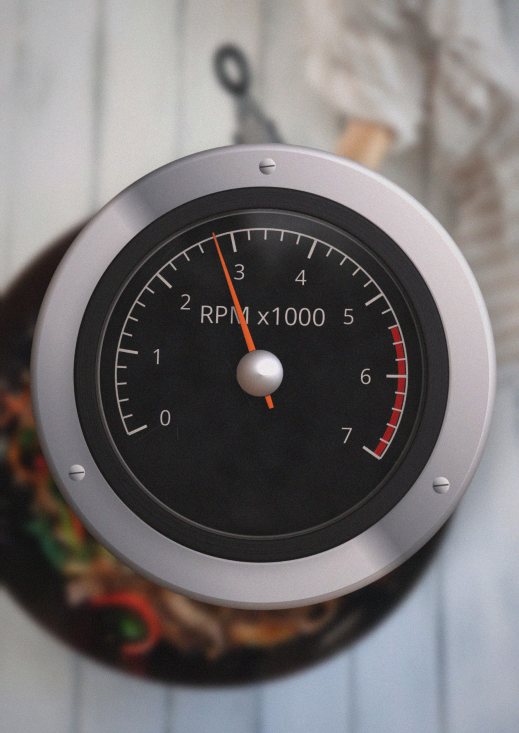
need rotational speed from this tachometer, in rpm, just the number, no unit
2800
